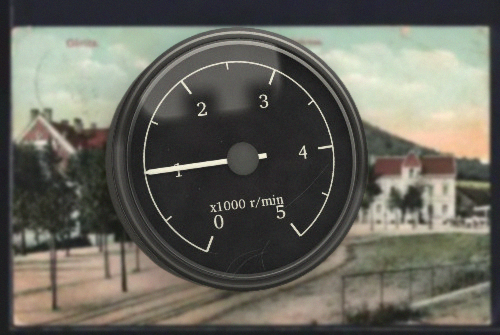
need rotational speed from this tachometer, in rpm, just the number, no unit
1000
